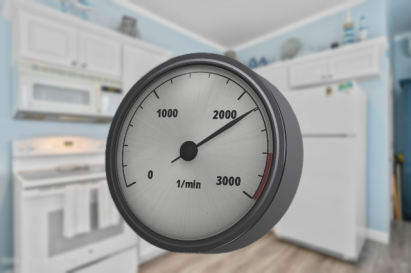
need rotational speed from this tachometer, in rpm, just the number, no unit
2200
